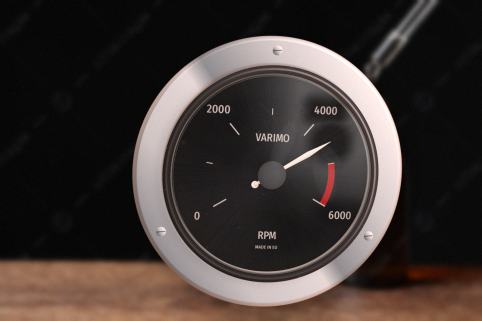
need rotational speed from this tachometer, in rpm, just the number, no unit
4500
